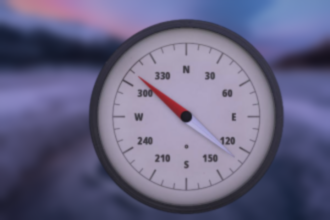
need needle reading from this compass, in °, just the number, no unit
310
